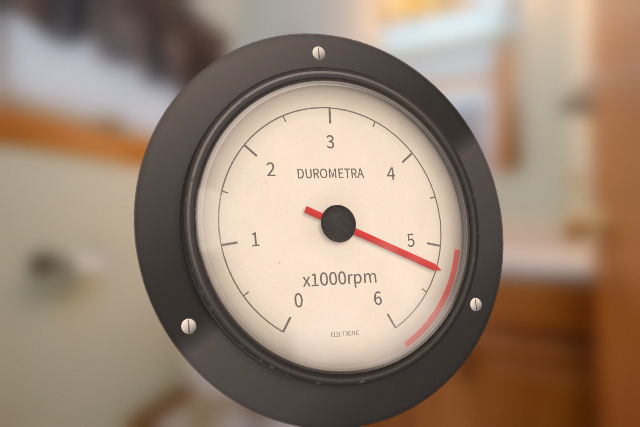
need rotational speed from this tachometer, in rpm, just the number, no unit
5250
